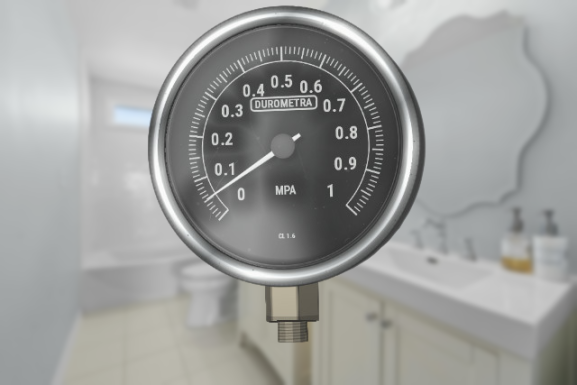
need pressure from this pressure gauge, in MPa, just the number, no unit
0.05
